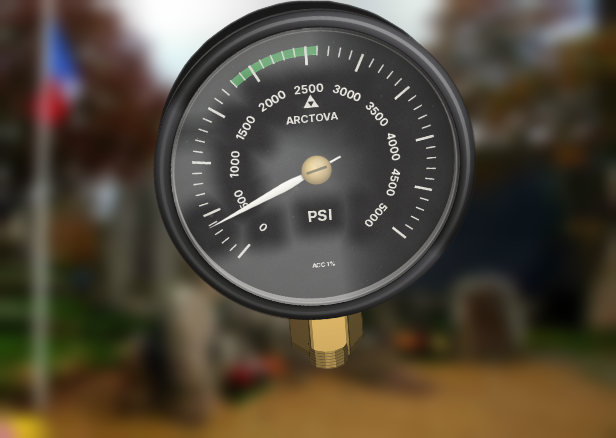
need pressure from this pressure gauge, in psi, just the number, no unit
400
